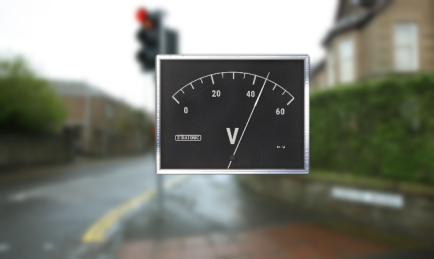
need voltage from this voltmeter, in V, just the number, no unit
45
